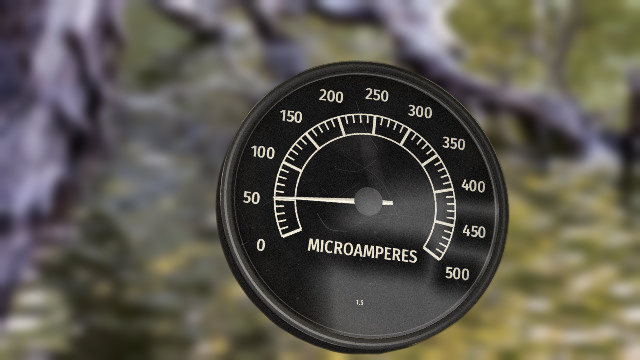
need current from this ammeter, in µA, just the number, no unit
50
